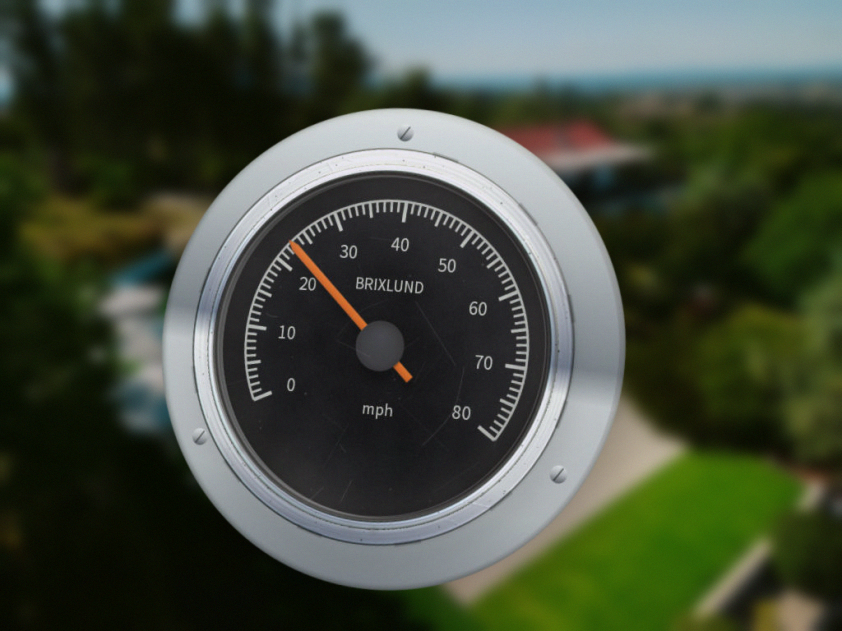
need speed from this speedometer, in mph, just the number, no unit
23
